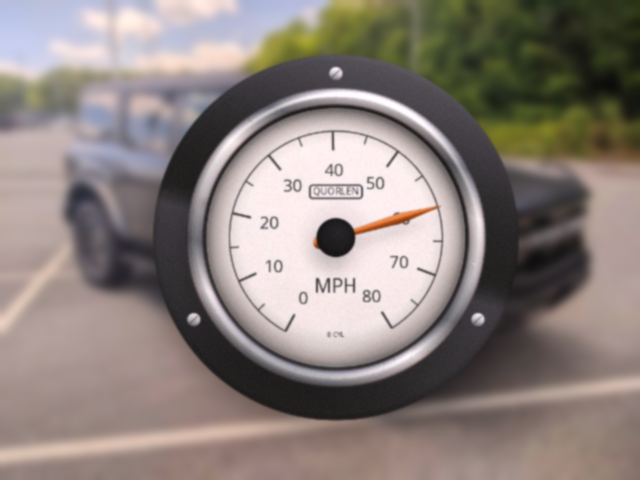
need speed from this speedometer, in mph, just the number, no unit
60
